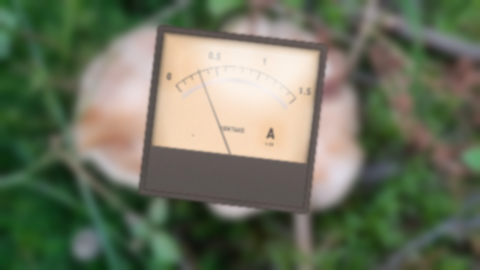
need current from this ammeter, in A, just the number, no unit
0.3
